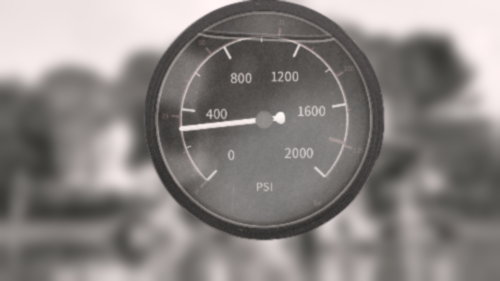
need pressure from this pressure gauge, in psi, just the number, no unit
300
